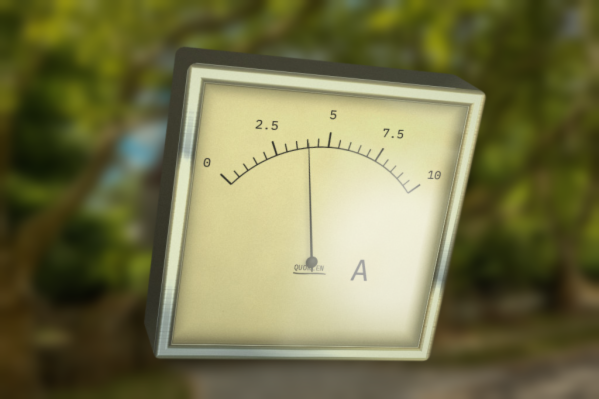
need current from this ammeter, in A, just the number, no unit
4
